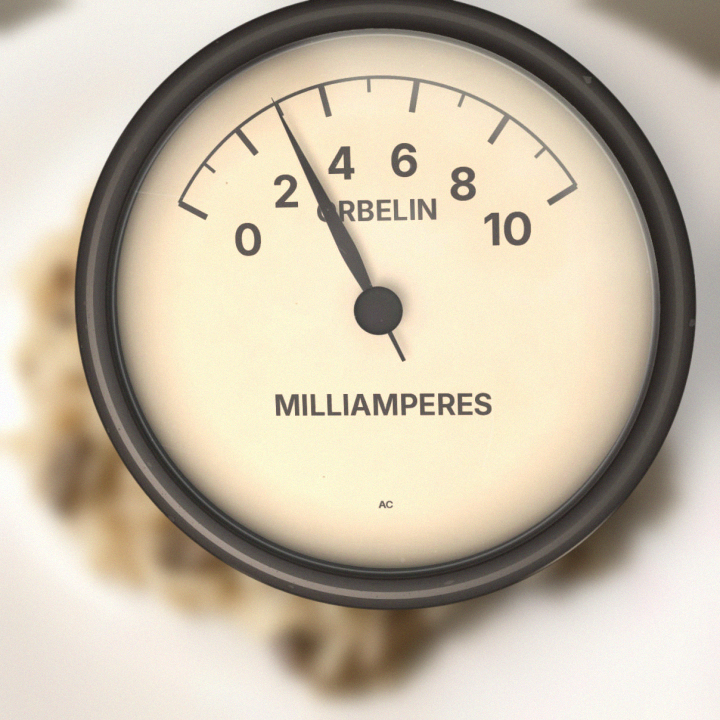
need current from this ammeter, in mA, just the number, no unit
3
